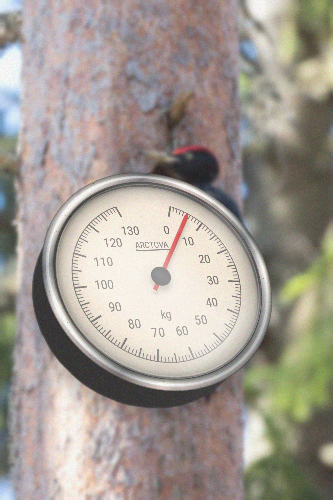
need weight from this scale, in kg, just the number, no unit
5
